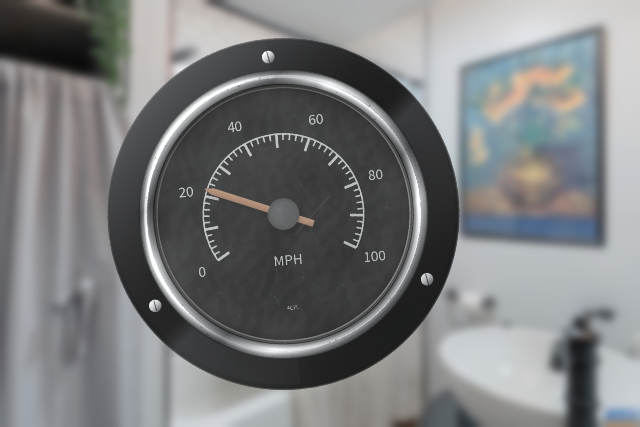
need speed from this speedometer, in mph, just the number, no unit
22
